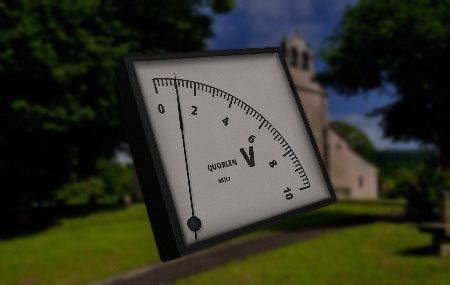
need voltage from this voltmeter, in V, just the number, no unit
1
